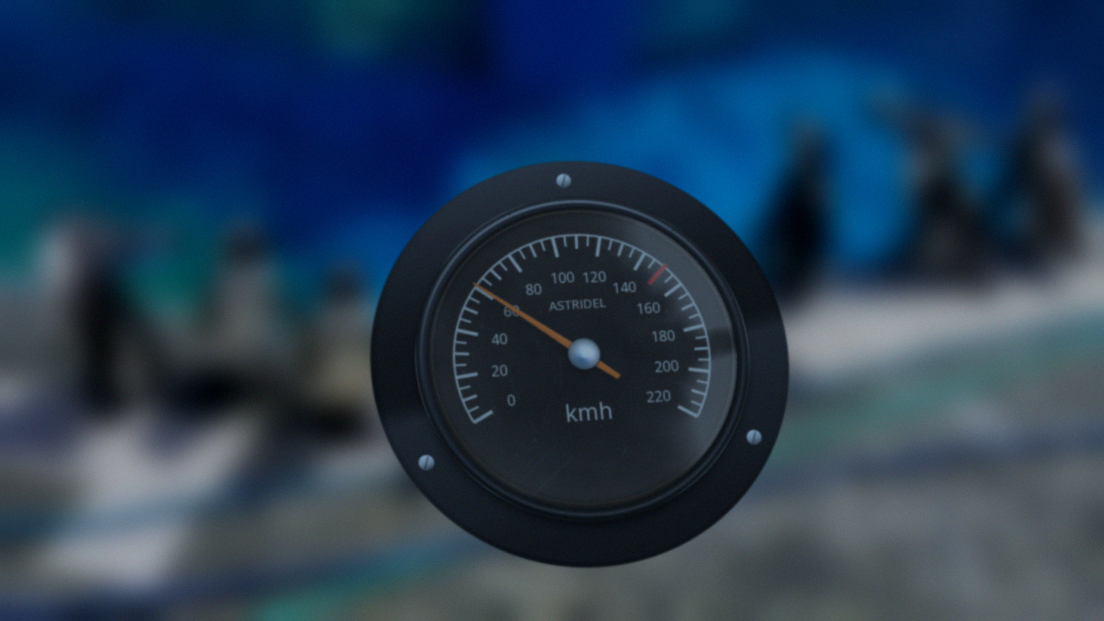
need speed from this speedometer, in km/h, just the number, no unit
60
